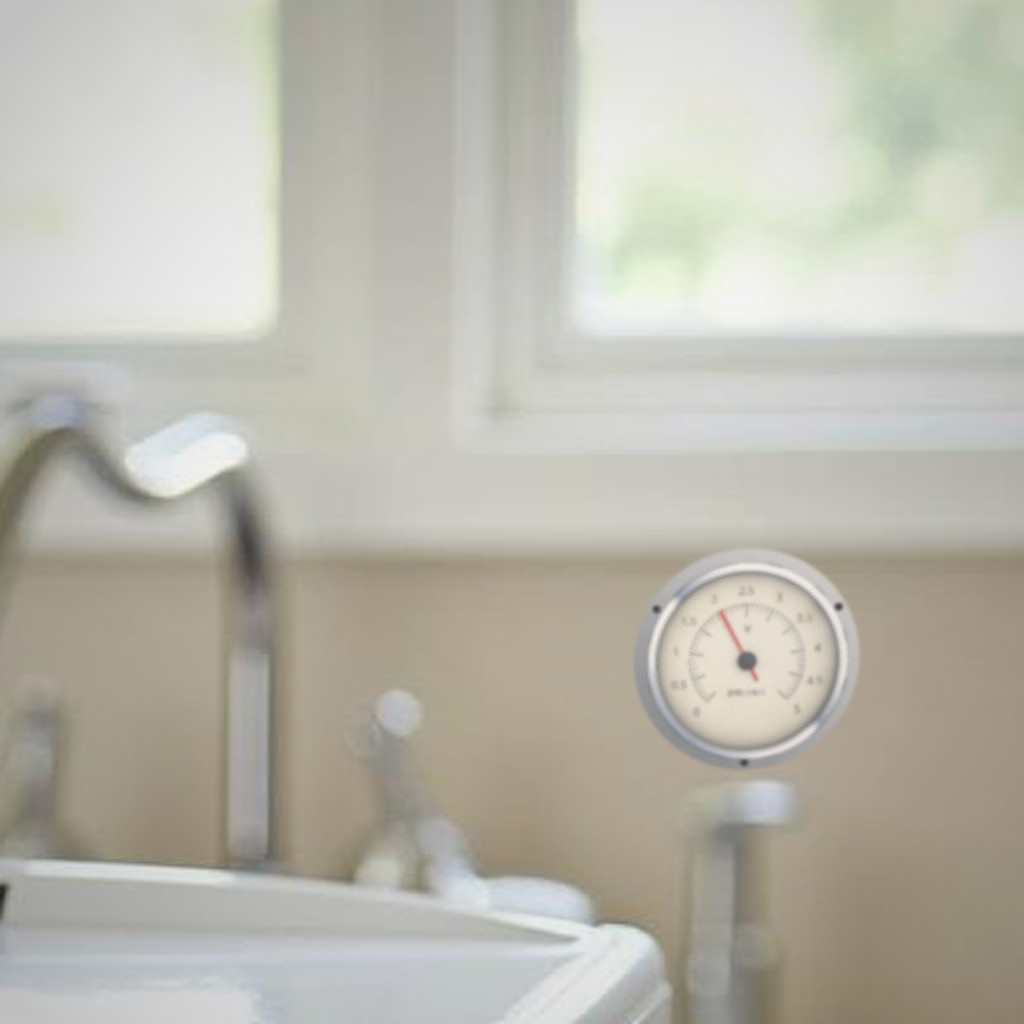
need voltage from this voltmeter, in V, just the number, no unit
2
